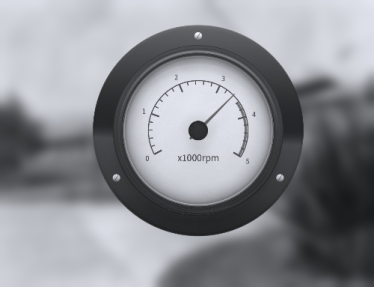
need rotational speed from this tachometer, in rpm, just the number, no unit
3400
